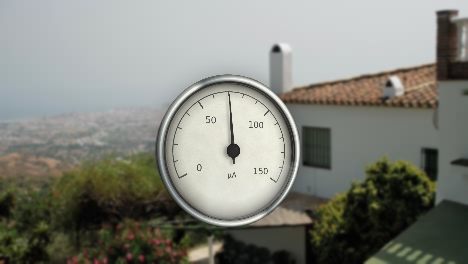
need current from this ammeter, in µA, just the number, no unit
70
